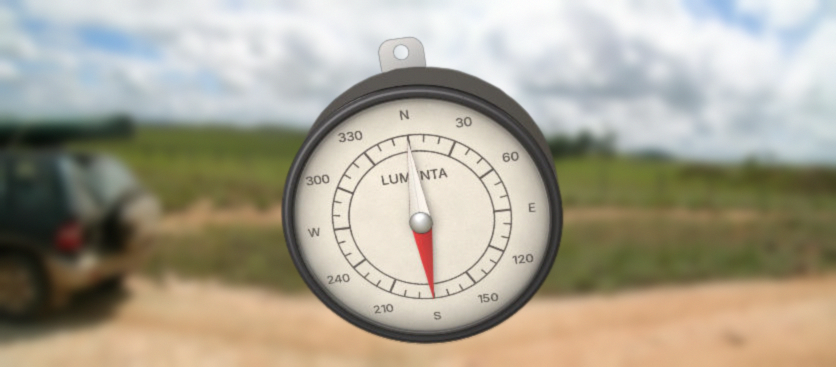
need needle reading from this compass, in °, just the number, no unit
180
